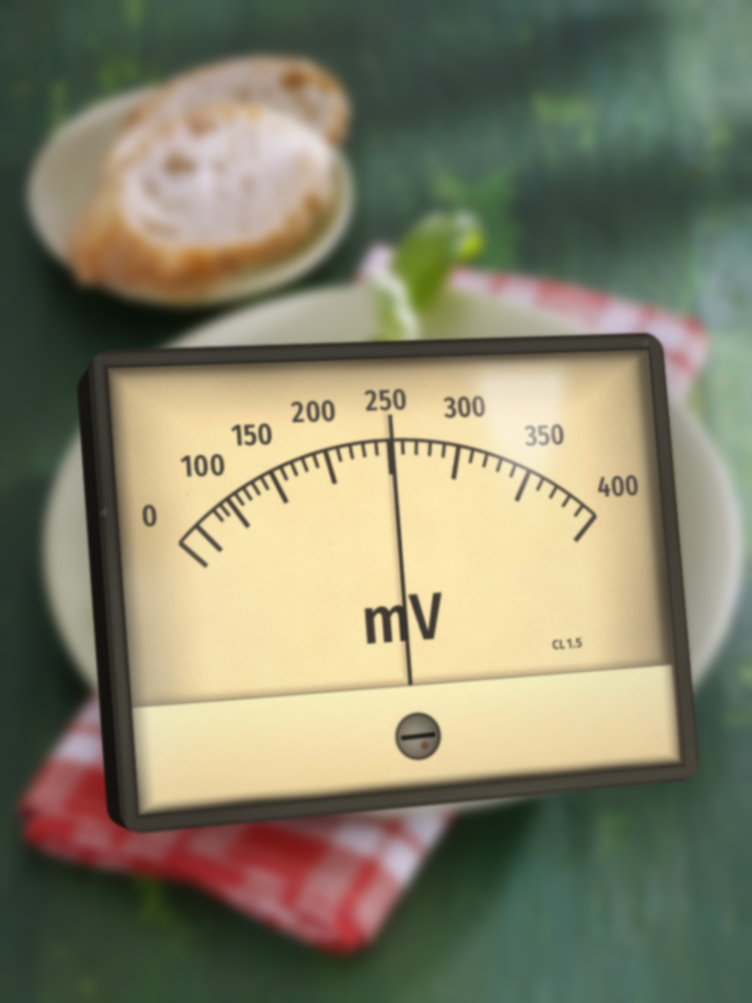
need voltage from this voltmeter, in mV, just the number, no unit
250
